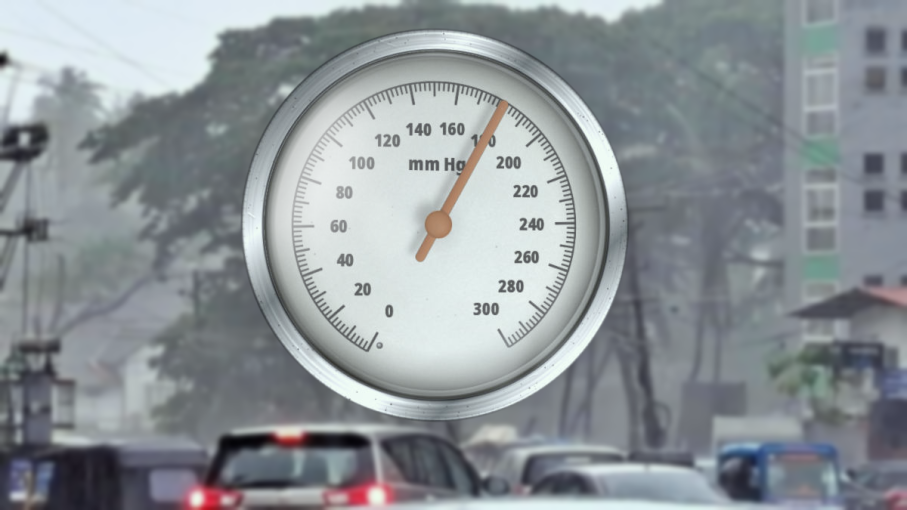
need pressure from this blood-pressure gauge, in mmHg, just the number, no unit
180
